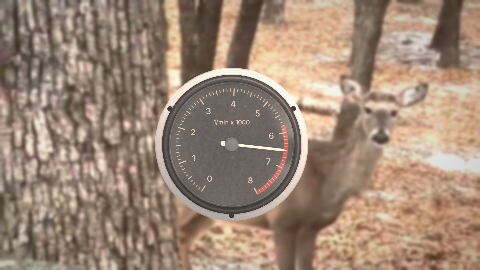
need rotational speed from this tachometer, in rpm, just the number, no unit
6500
